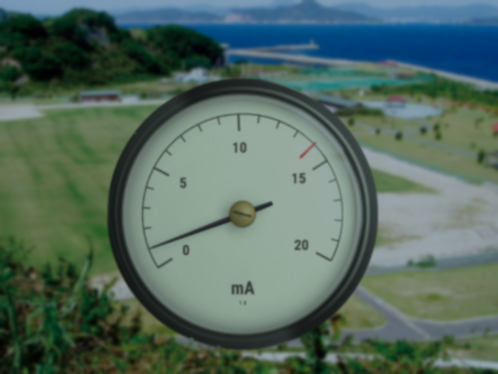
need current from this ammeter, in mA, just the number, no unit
1
